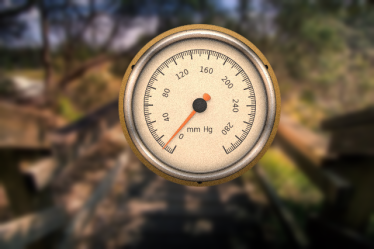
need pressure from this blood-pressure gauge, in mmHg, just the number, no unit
10
